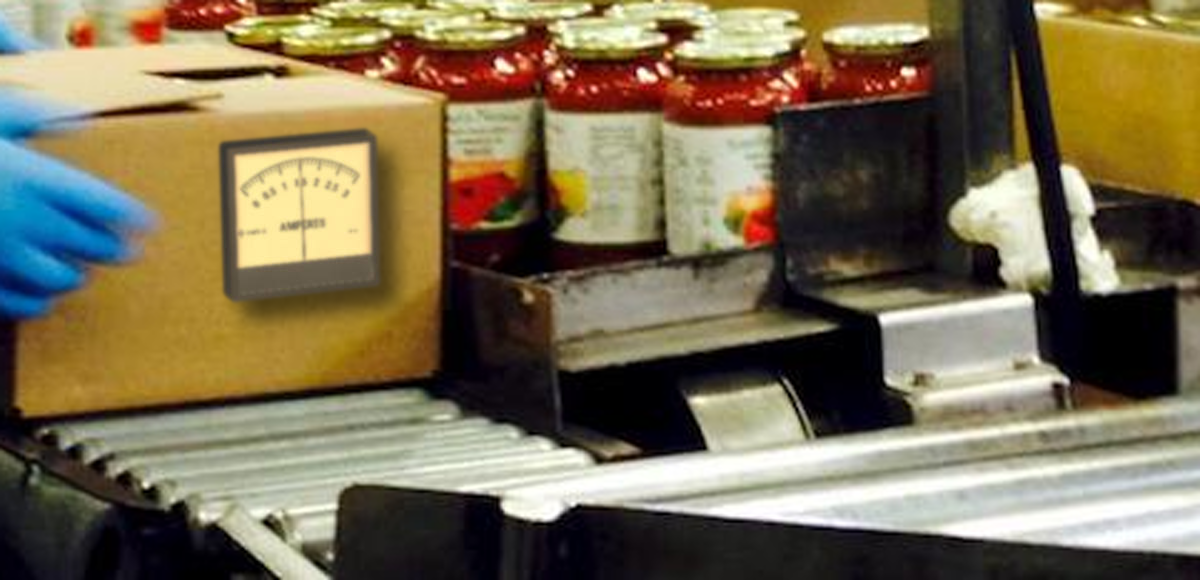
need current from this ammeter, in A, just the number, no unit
1.5
